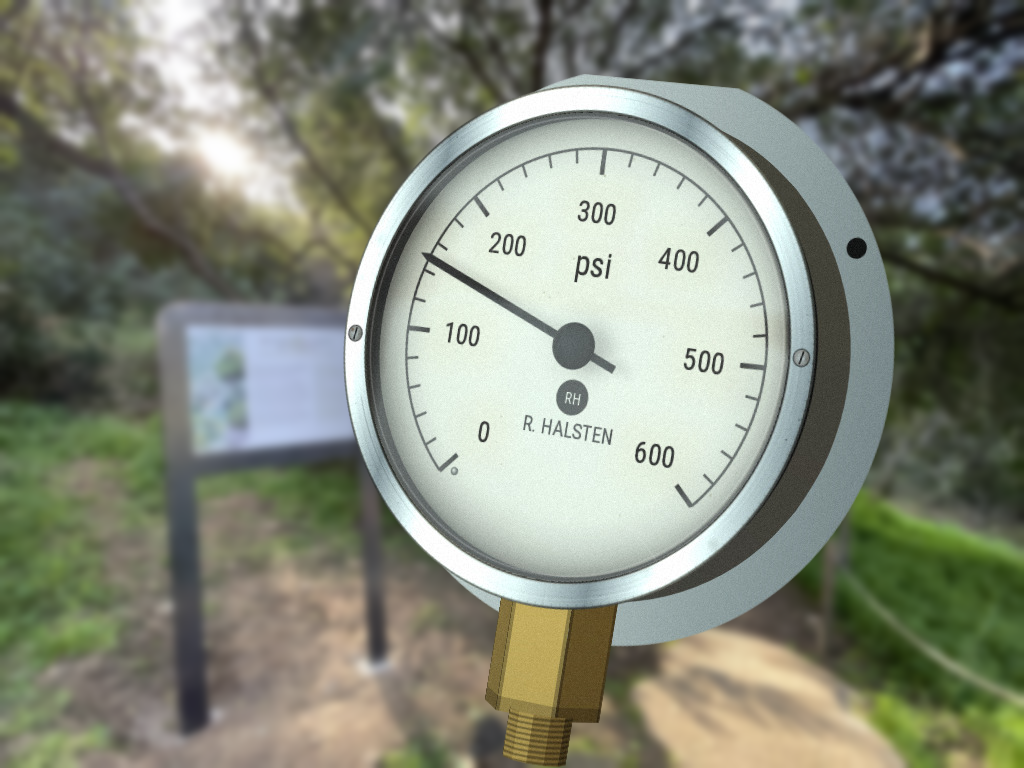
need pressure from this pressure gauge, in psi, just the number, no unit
150
